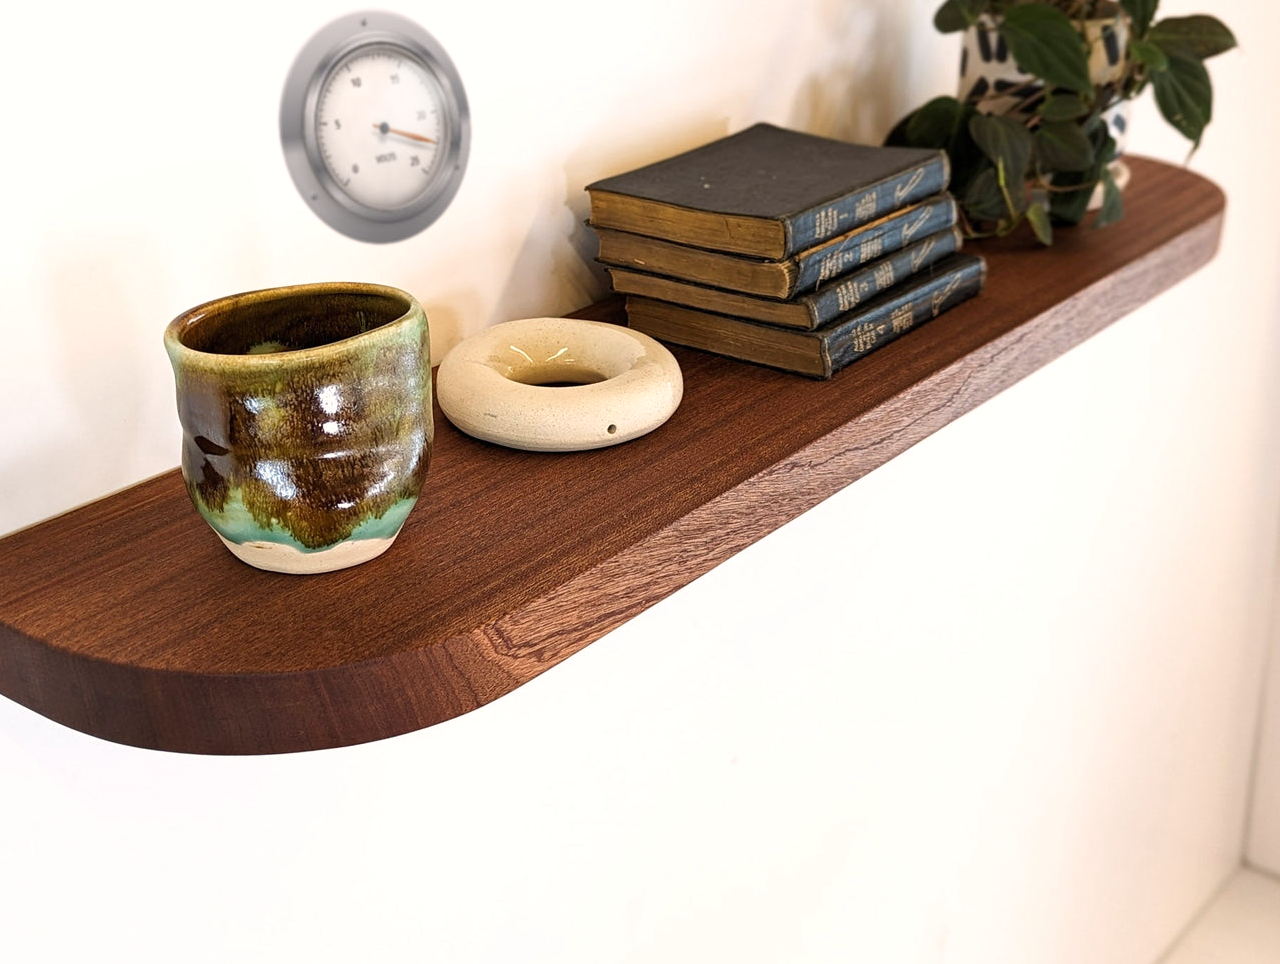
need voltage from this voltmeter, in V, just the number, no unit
22.5
